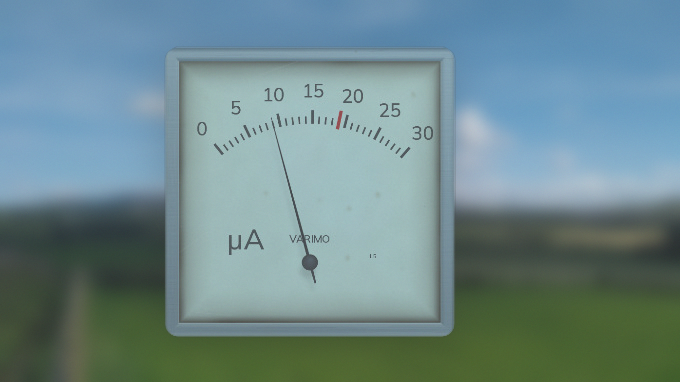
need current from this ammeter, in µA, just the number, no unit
9
